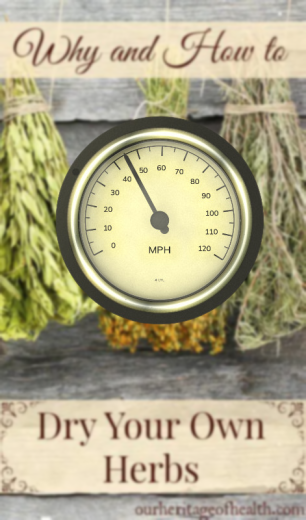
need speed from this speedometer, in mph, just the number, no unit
45
